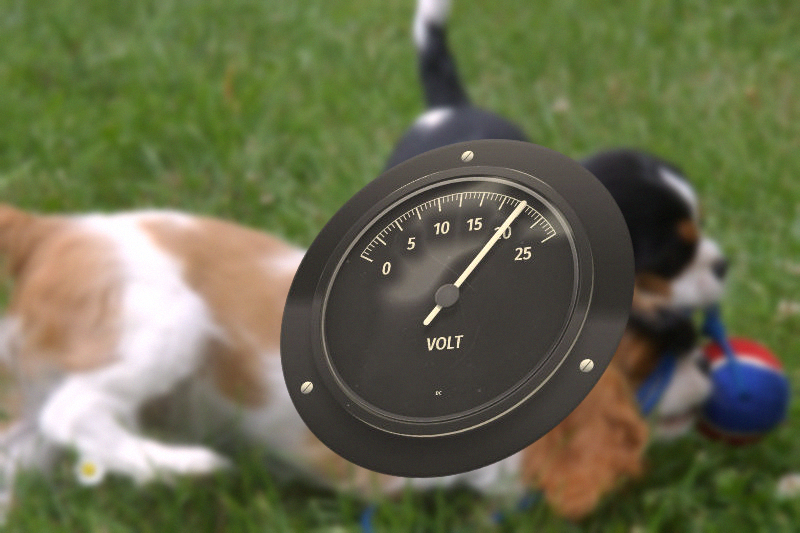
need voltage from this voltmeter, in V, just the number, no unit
20
